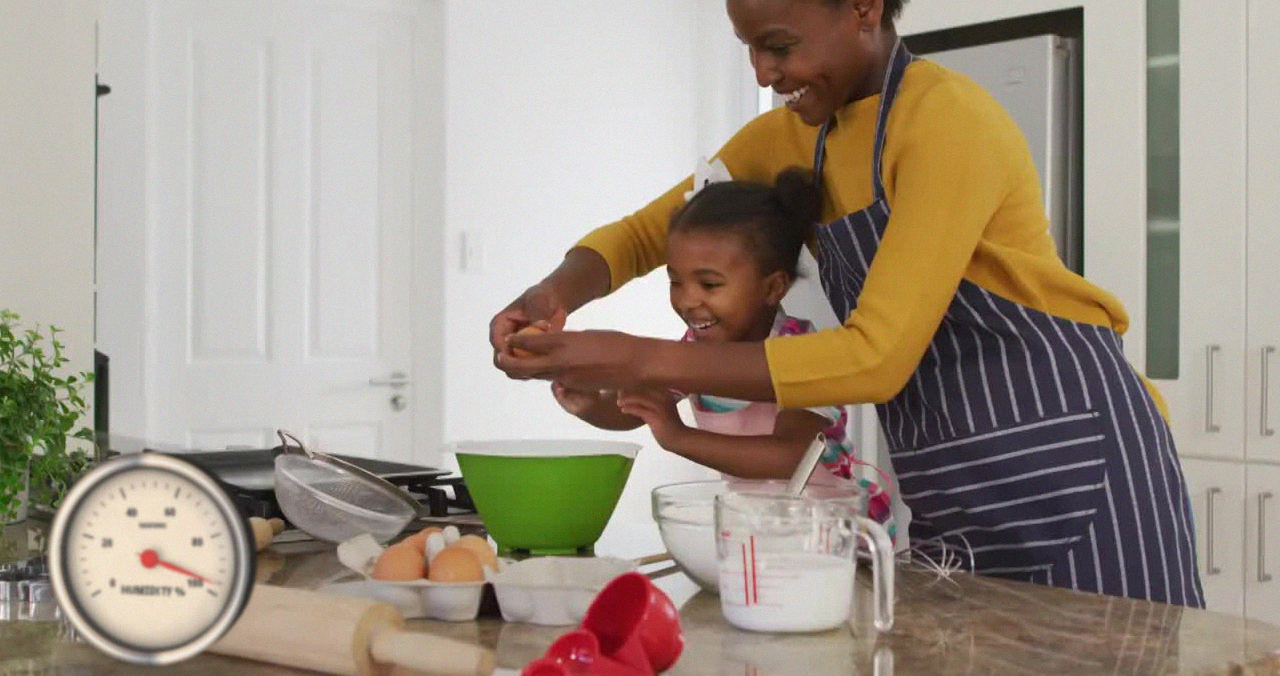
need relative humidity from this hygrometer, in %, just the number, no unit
96
